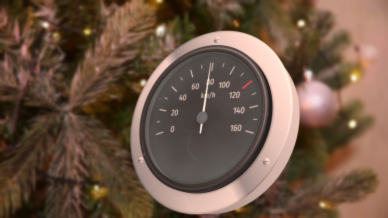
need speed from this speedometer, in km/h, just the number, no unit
80
